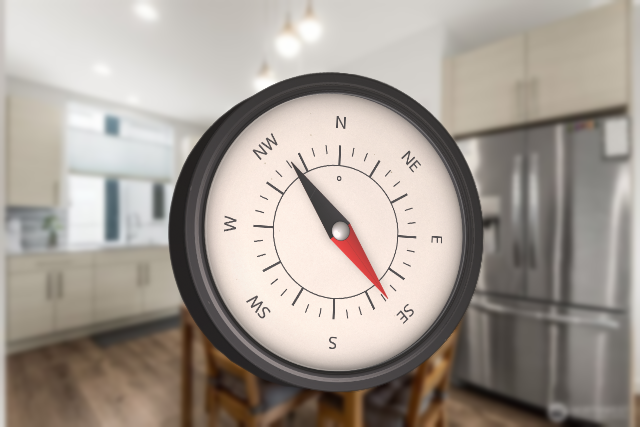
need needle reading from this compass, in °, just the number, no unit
140
